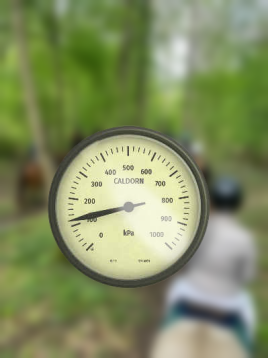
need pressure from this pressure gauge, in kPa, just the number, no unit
120
